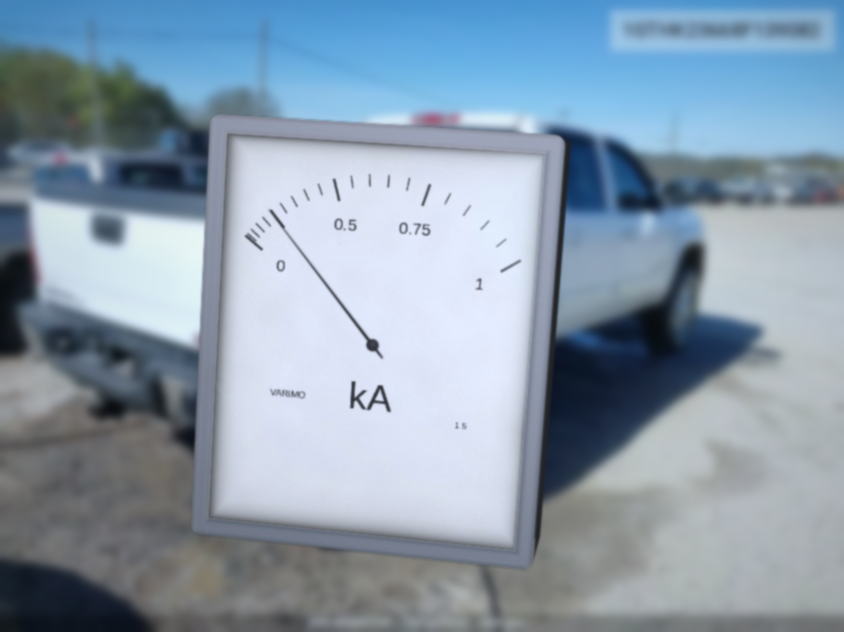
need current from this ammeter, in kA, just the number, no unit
0.25
